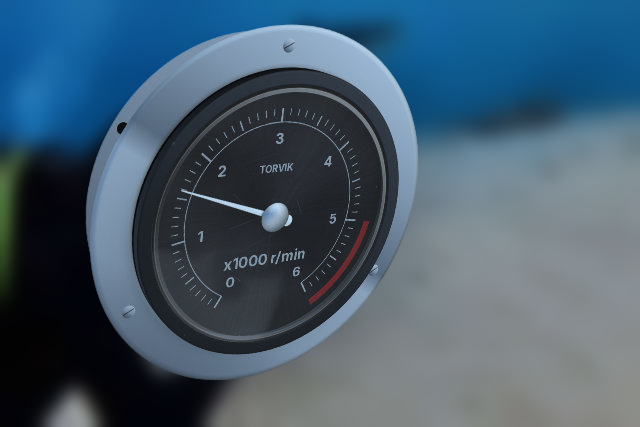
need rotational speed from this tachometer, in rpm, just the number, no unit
1600
